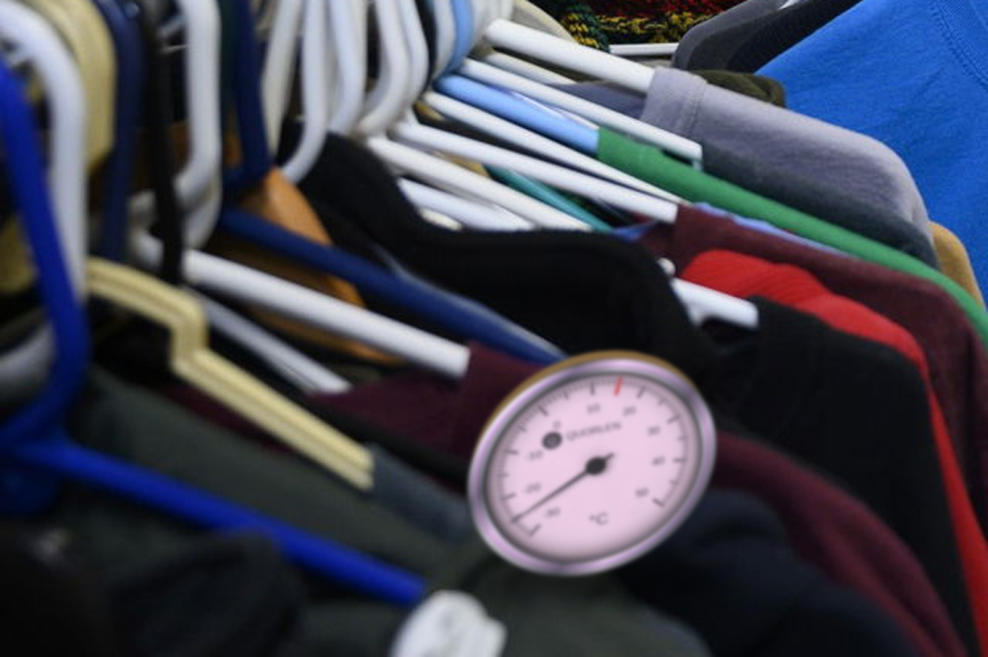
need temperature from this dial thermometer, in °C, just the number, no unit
-25
